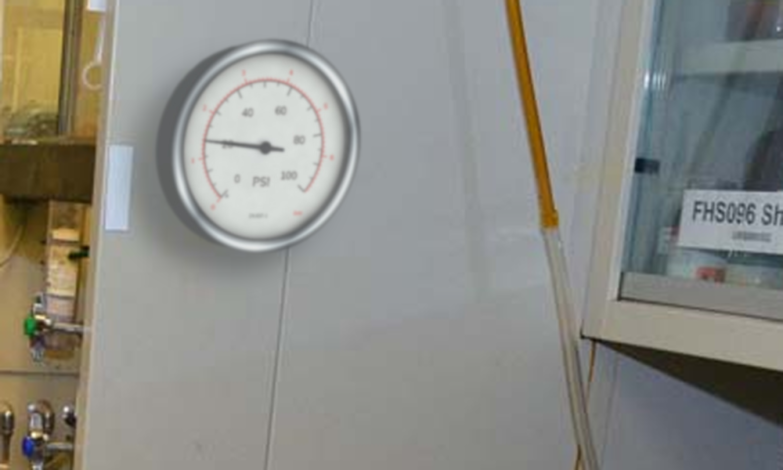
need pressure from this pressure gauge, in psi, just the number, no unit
20
